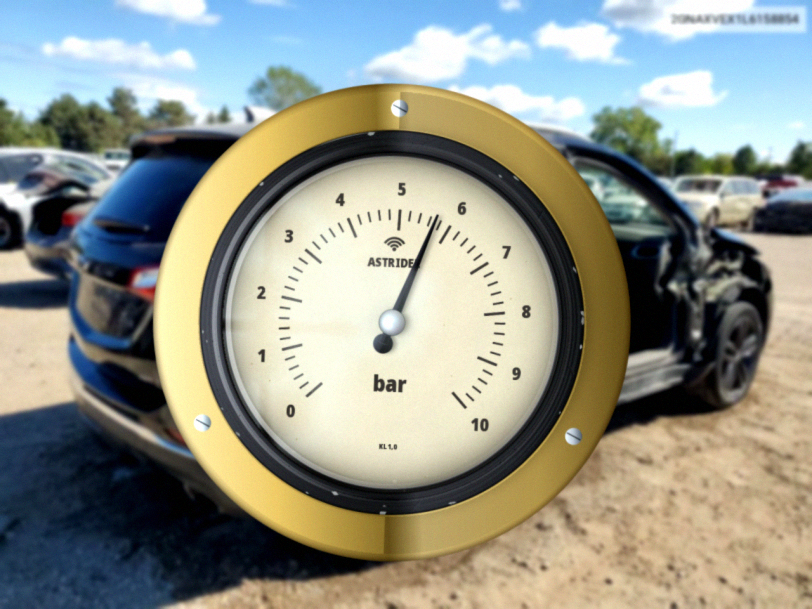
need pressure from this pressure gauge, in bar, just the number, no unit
5.7
